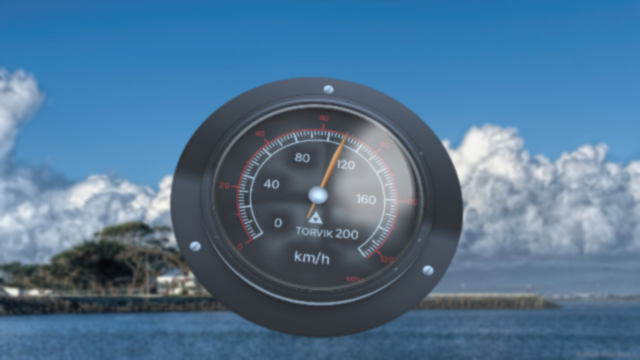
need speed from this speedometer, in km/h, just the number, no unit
110
